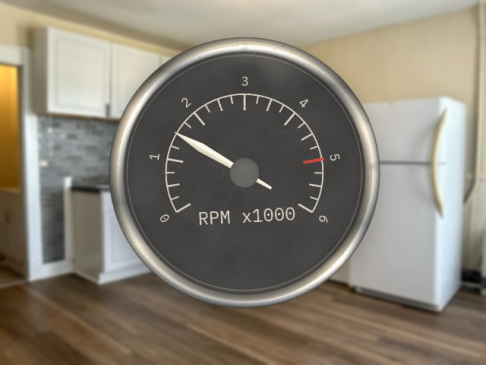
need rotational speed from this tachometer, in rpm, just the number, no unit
1500
